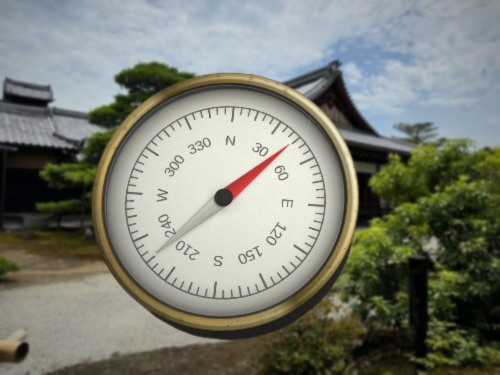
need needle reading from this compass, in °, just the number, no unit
45
